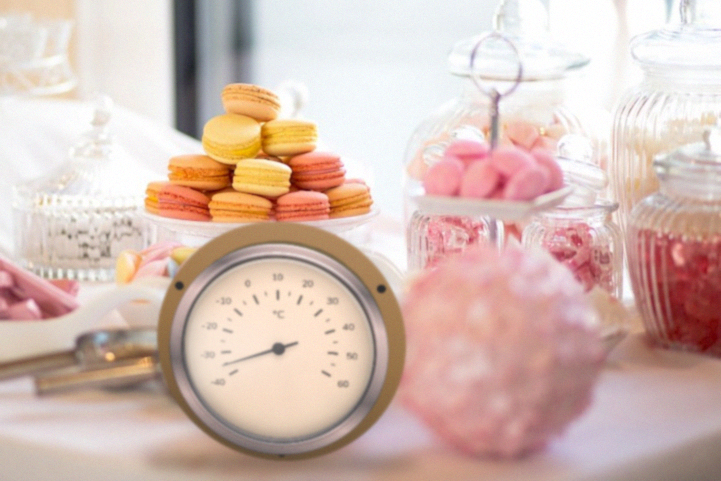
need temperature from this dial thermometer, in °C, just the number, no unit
-35
